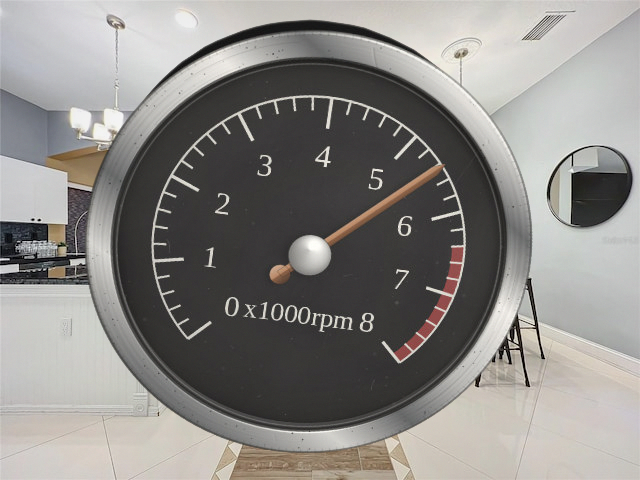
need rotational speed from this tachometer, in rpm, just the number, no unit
5400
